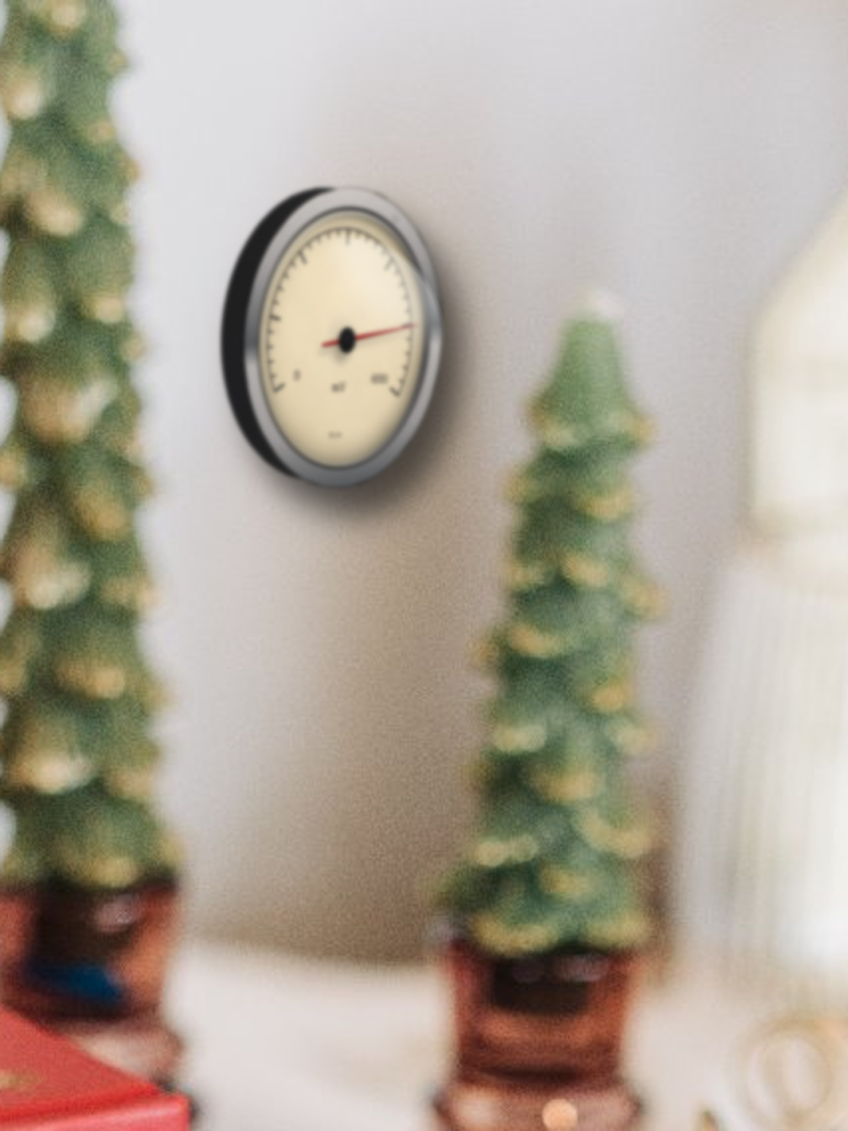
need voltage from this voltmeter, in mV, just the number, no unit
500
